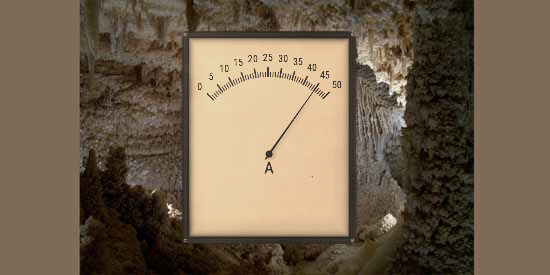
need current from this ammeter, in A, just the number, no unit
45
